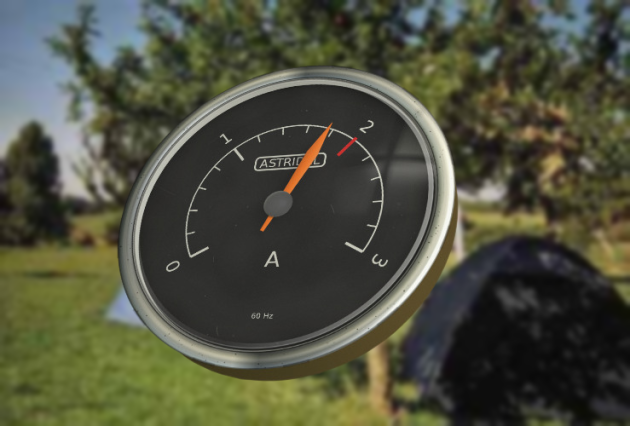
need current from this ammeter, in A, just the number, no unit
1.8
